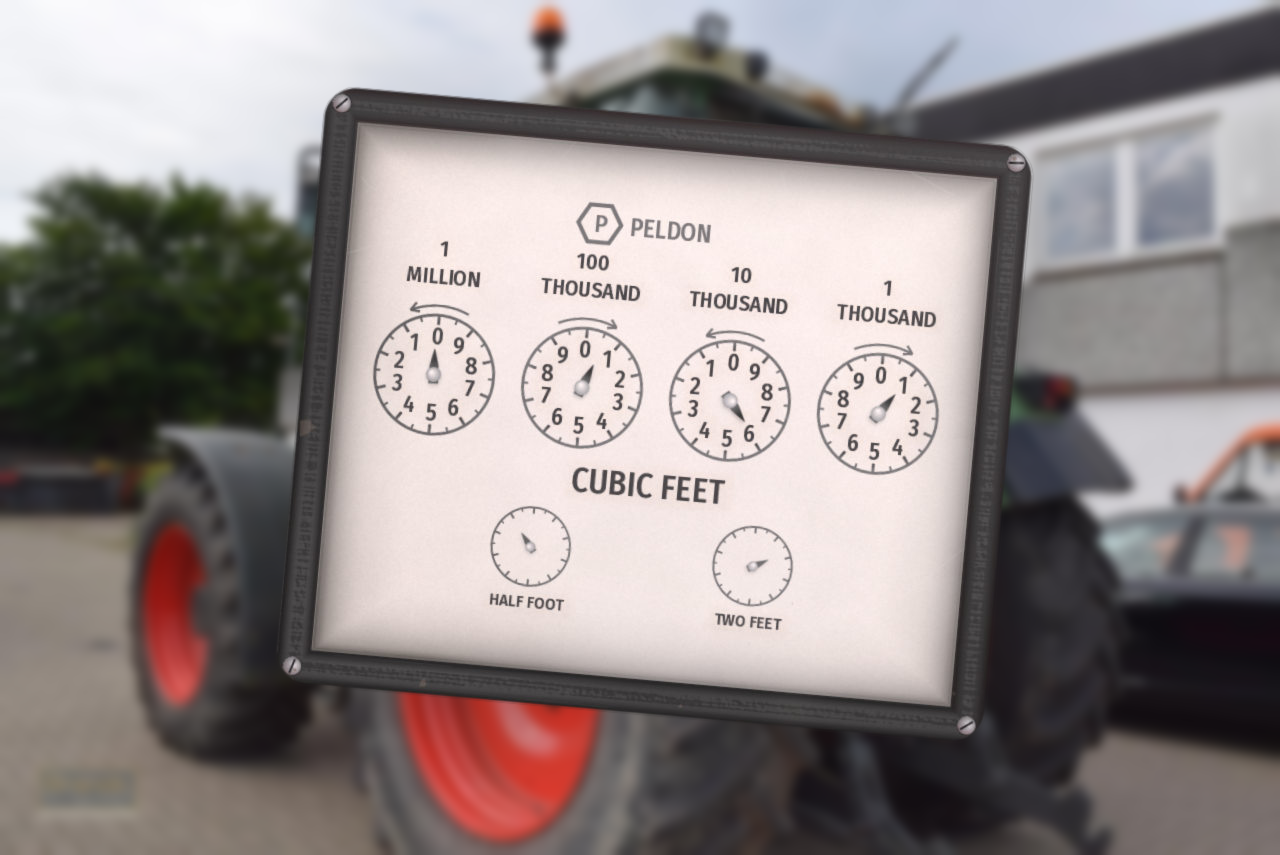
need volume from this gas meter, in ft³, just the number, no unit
6100
